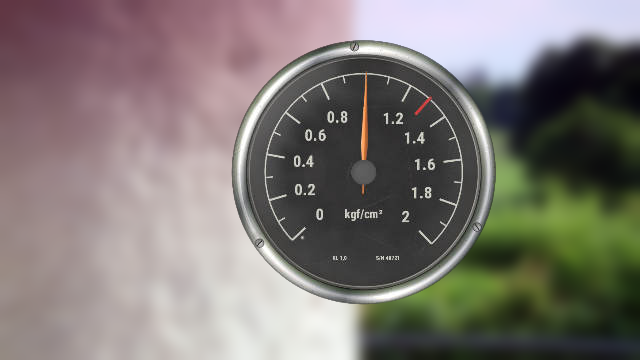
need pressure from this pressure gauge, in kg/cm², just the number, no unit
1
